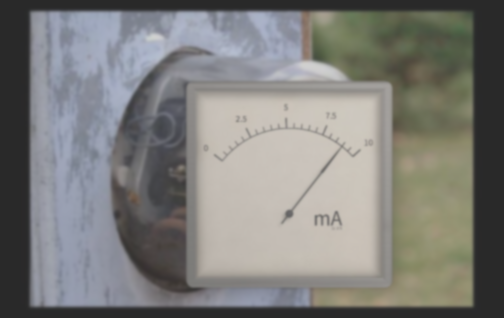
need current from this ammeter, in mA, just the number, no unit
9
